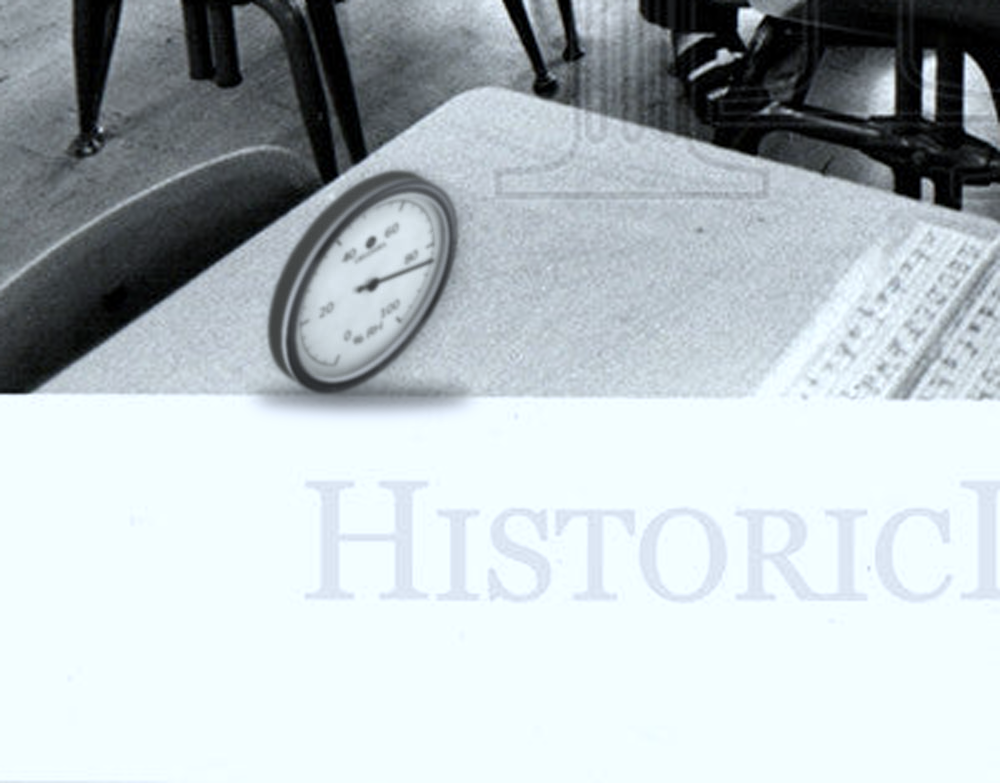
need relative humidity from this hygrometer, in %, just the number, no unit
84
